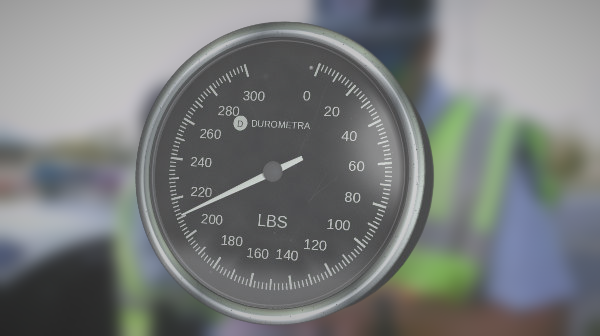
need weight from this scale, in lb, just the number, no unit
210
